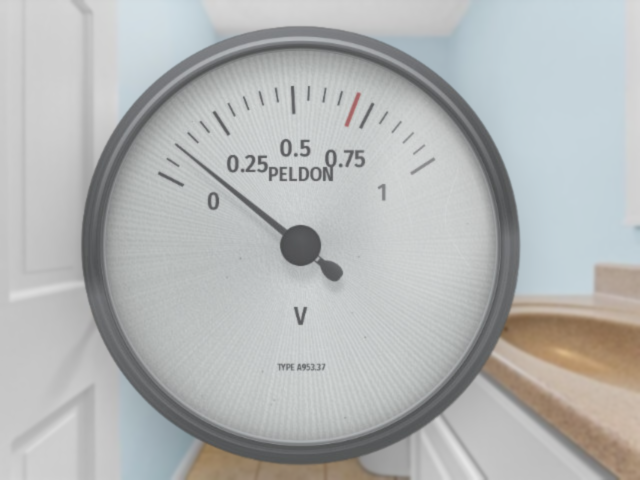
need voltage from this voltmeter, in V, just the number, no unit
0.1
